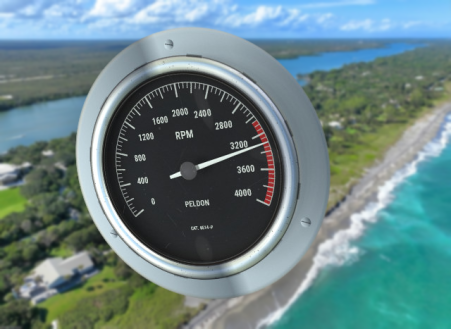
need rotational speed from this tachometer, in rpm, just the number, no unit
3300
